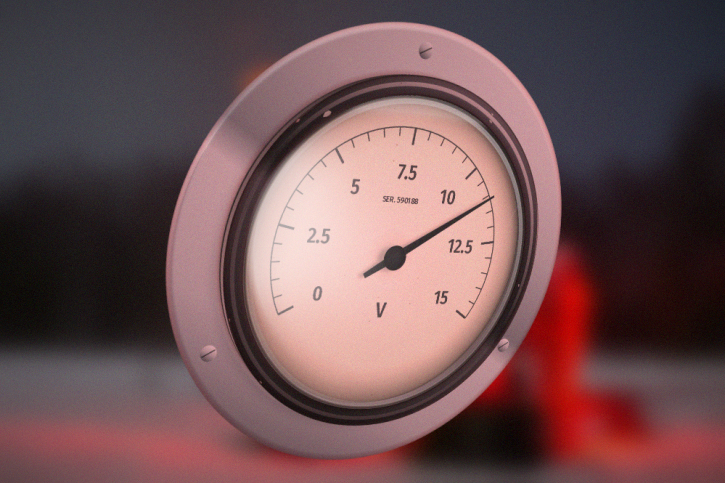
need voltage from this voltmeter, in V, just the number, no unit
11
